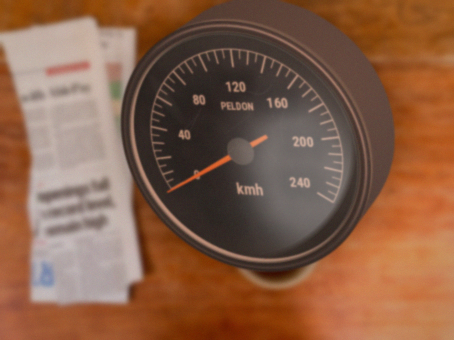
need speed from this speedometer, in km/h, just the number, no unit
0
